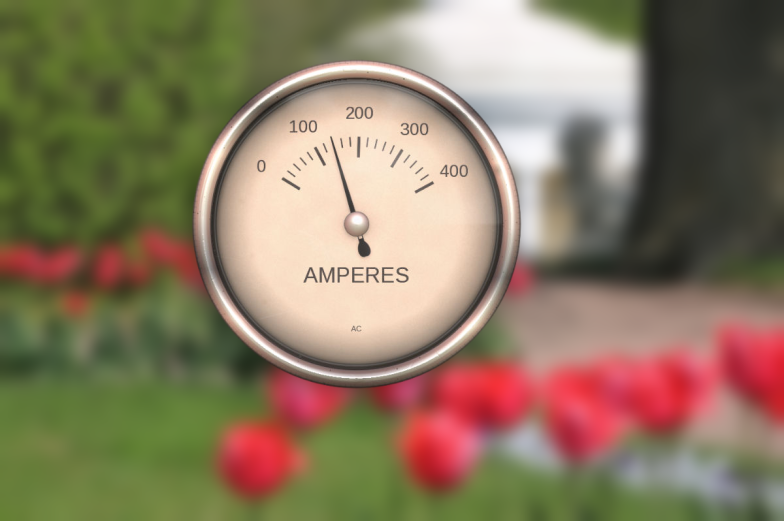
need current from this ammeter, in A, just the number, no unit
140
